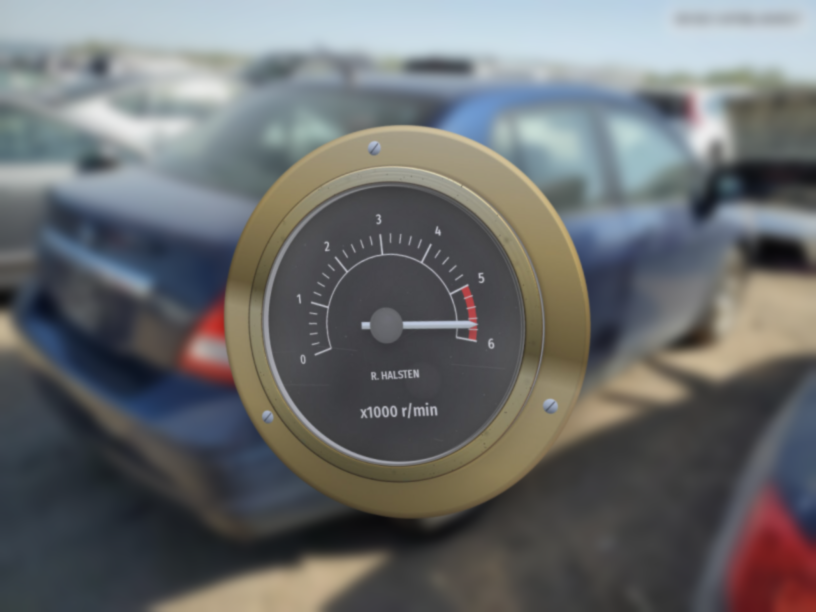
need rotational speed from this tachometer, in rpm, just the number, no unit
5700
